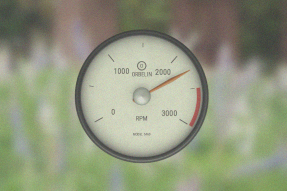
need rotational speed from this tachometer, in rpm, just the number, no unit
2250
